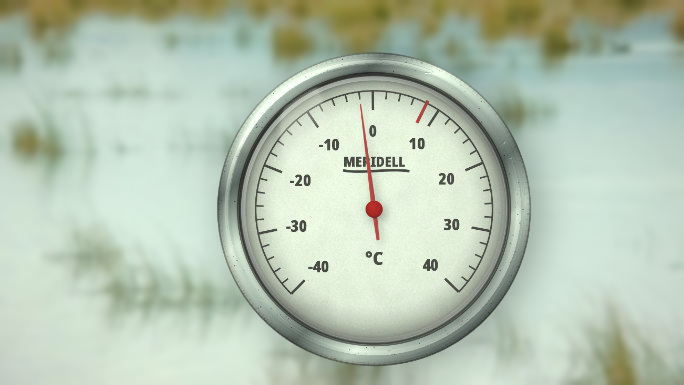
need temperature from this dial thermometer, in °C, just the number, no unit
-2
